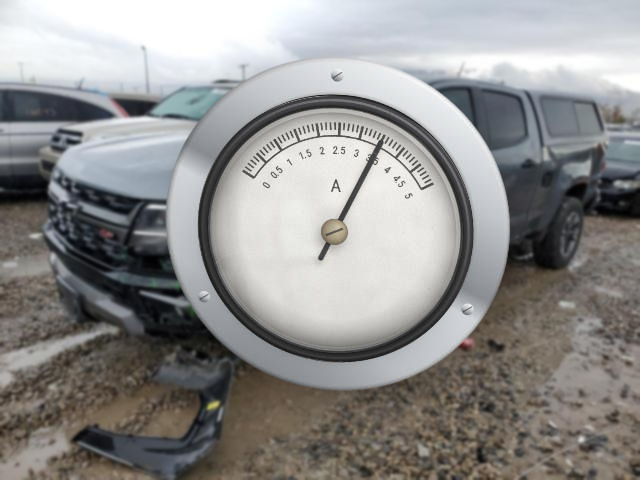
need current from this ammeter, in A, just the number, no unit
3.5
